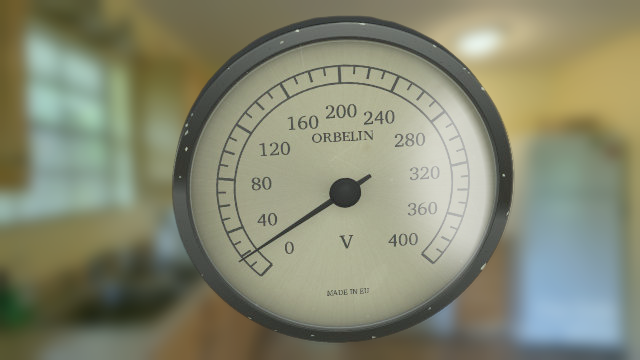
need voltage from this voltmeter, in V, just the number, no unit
20
